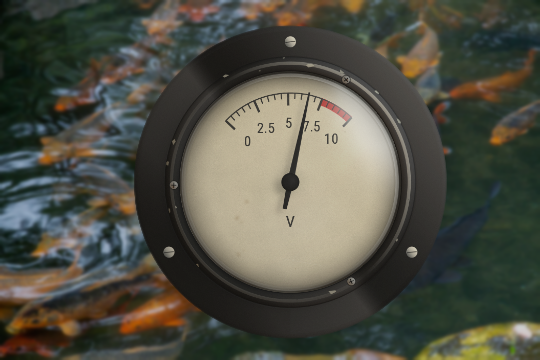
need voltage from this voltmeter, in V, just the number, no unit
6.5
